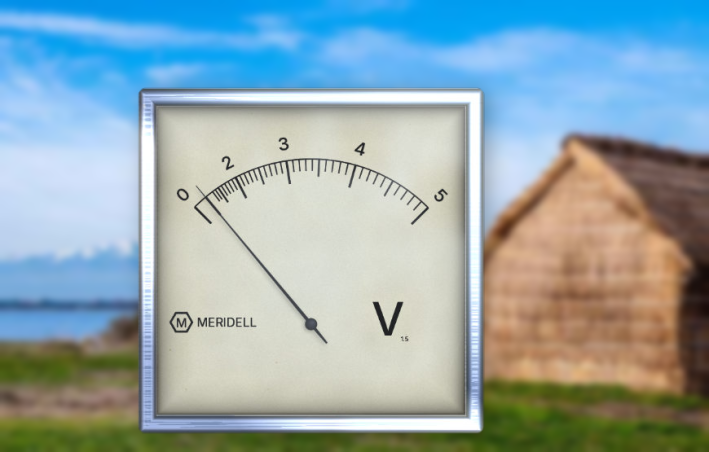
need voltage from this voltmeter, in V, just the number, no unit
1
